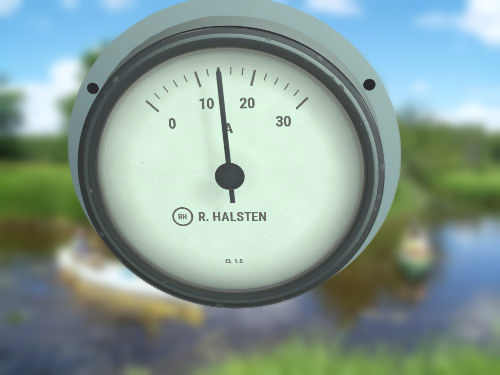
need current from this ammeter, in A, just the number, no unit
14
